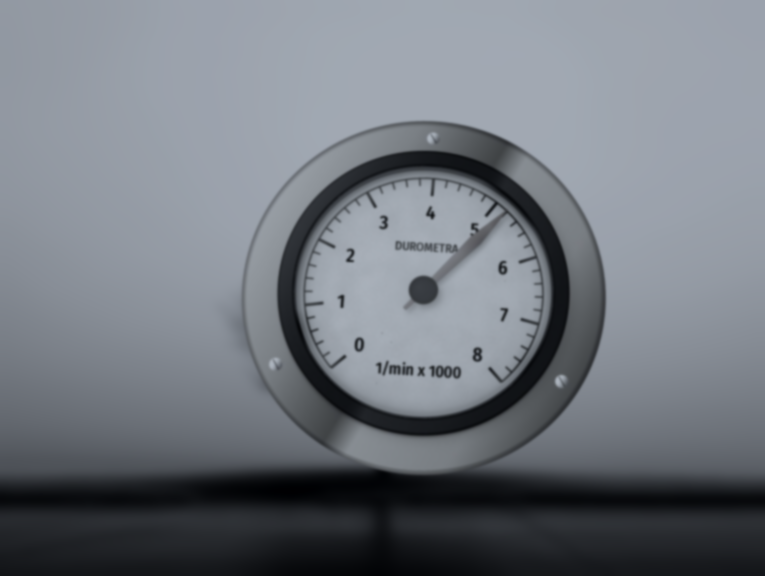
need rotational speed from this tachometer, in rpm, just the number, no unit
5200
